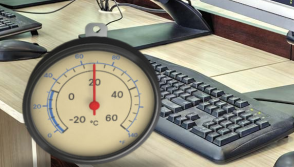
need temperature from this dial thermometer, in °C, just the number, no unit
20
